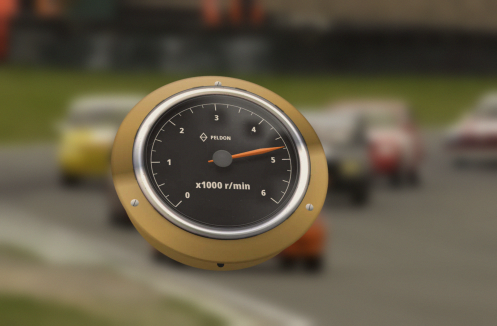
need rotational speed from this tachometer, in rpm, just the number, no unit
4750
